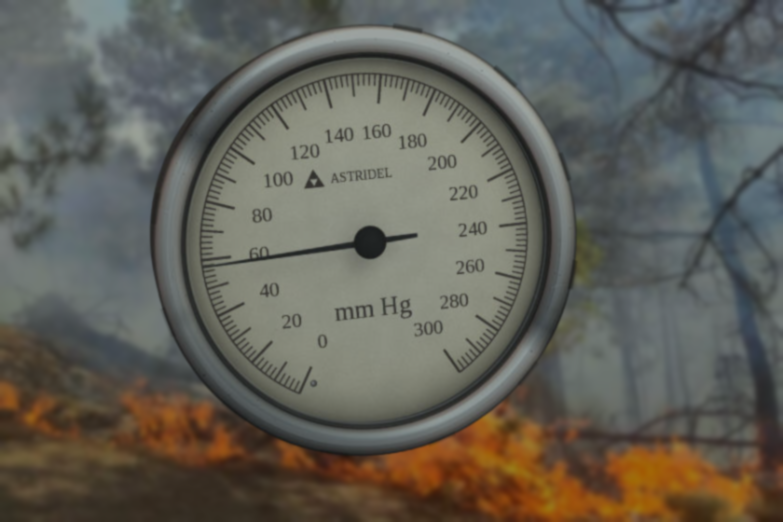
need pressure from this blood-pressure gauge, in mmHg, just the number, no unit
58
